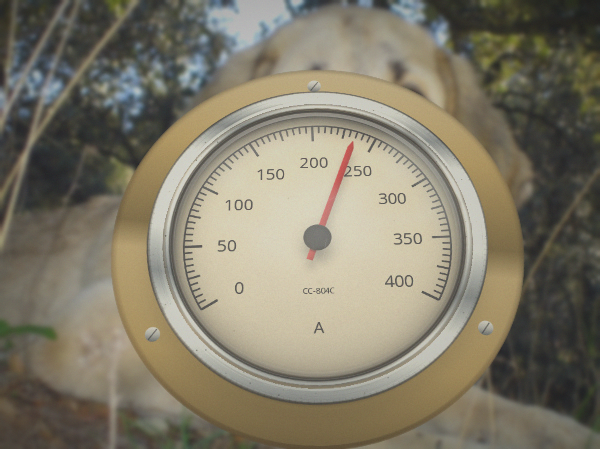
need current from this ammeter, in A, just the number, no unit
235
